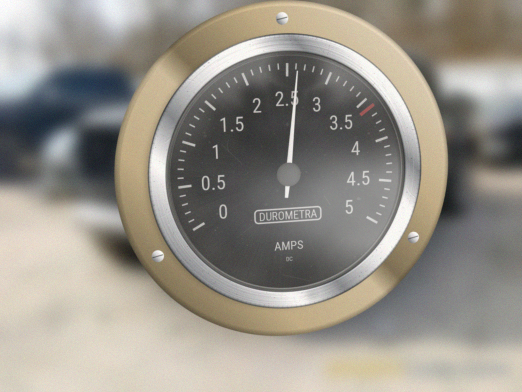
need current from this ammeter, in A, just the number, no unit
2.6
